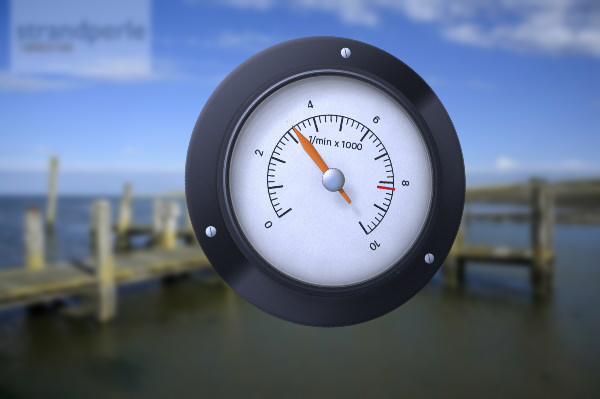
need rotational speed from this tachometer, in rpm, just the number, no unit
3200
